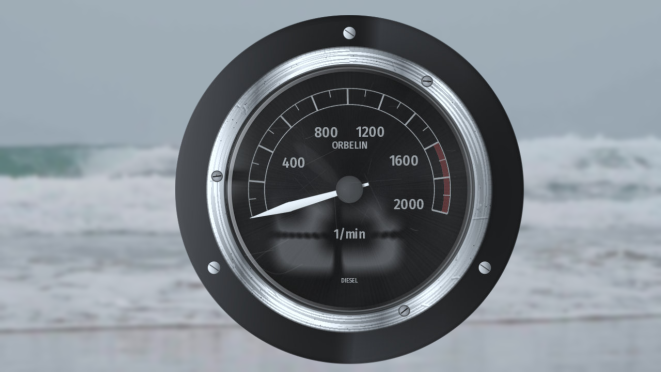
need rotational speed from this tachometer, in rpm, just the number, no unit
0
